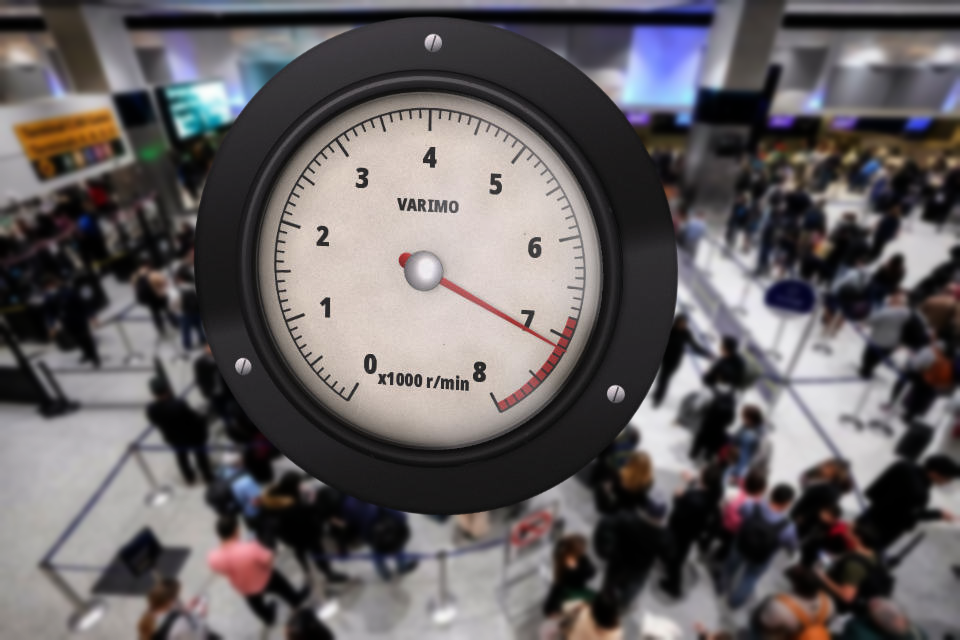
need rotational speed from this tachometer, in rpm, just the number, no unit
7100
